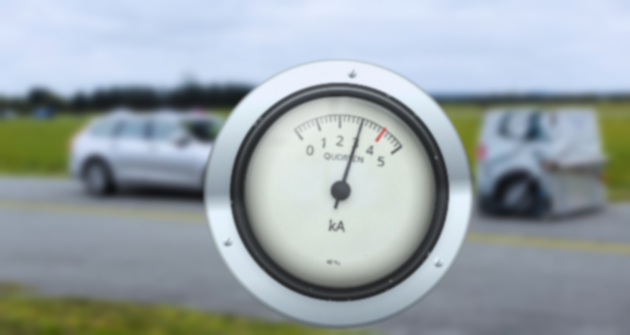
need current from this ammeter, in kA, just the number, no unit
3
